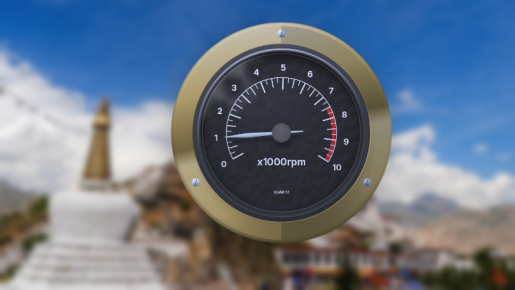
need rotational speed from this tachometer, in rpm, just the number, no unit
1000
